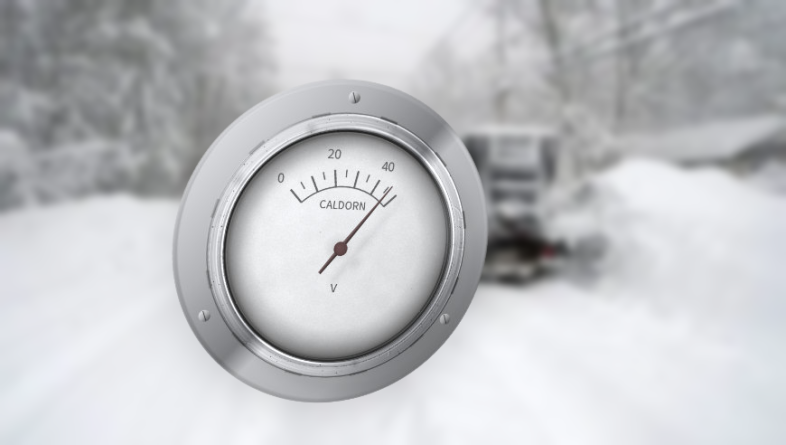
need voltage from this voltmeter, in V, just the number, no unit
45
